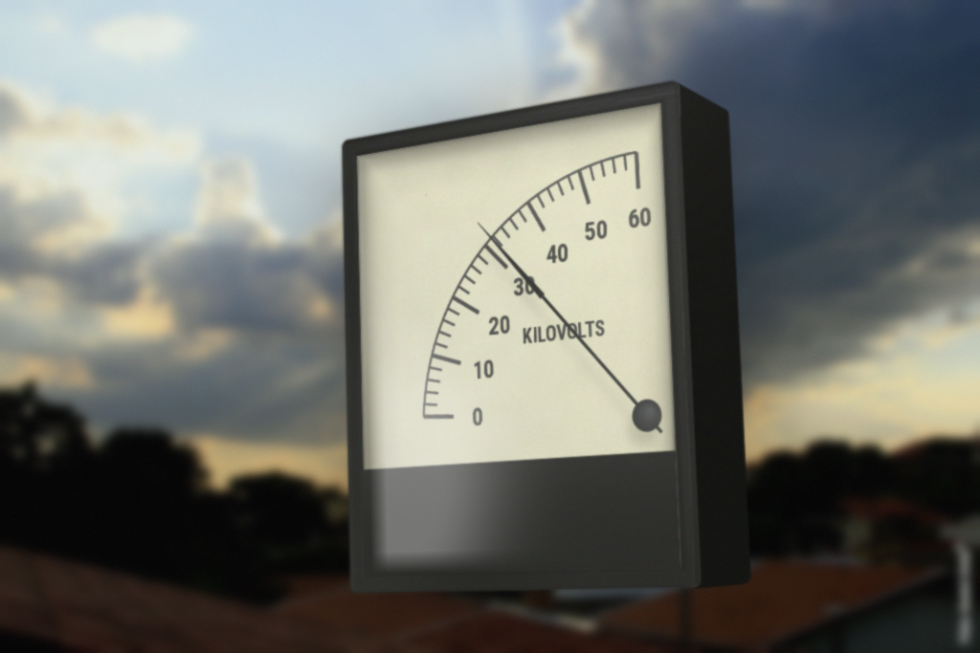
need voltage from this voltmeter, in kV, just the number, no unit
32
